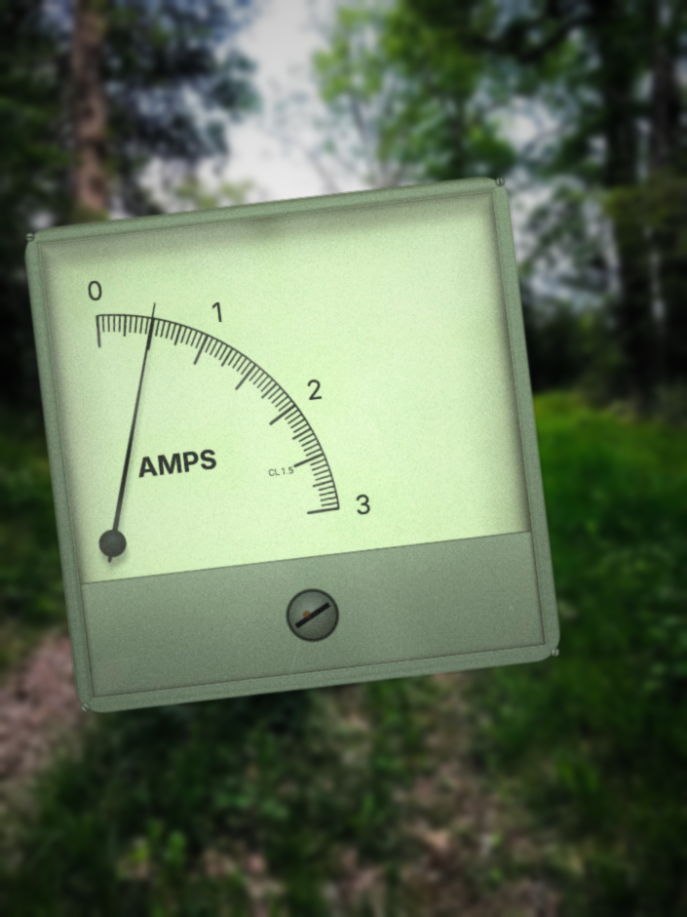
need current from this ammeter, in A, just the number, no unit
0.5
